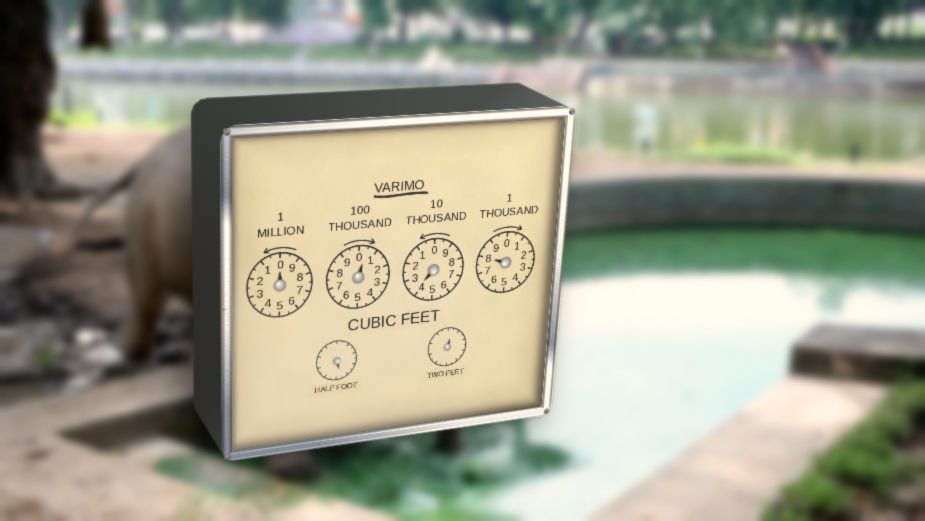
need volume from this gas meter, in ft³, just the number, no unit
3800
